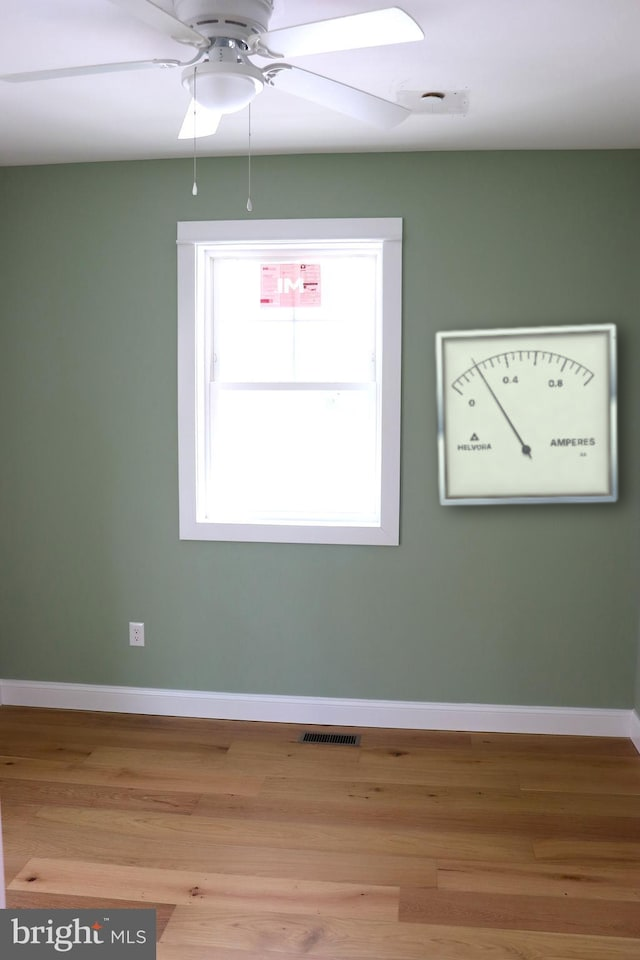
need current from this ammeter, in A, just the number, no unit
0.2
